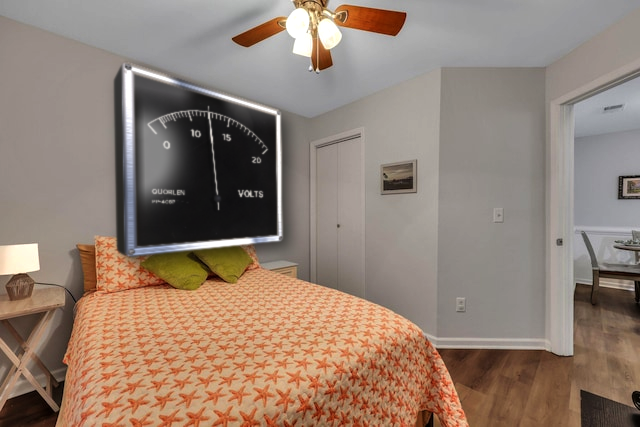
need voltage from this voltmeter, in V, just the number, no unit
12.5
